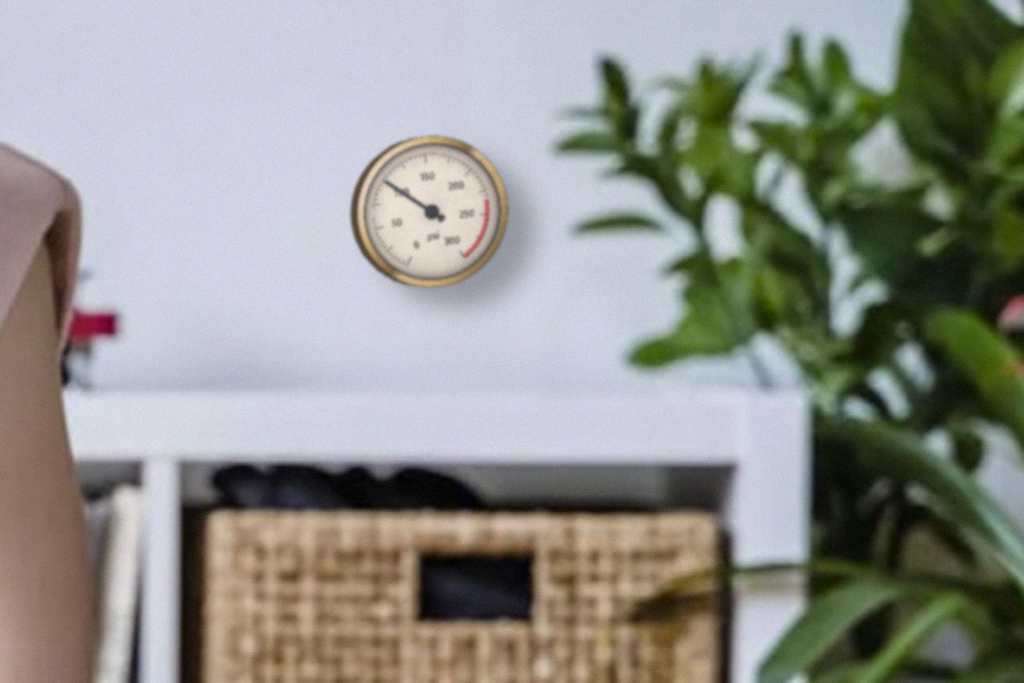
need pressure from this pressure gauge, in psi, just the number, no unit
100
